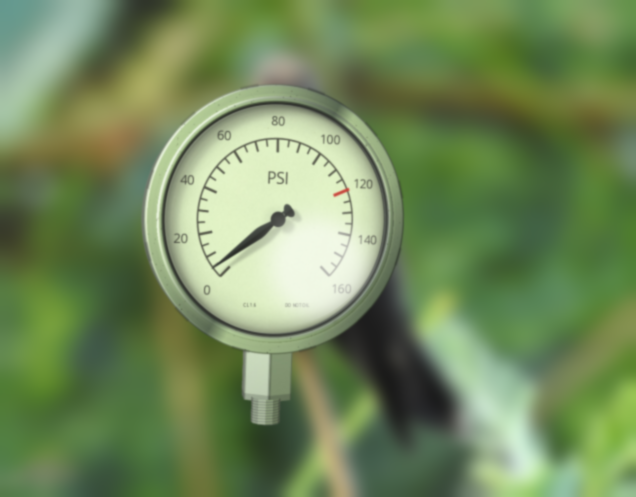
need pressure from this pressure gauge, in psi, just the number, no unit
5
